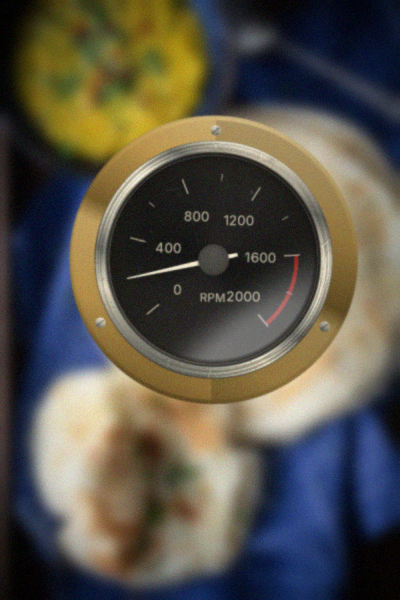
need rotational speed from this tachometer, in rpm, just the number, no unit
200
